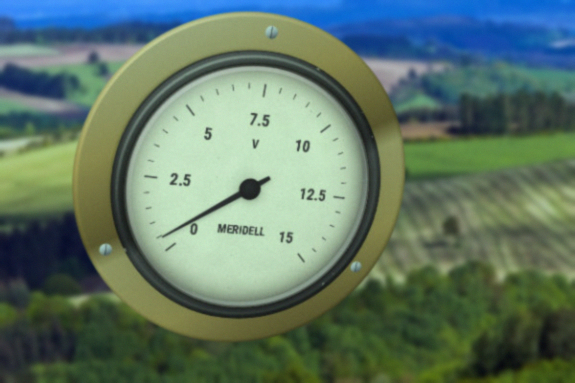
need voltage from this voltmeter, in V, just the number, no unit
0.5
